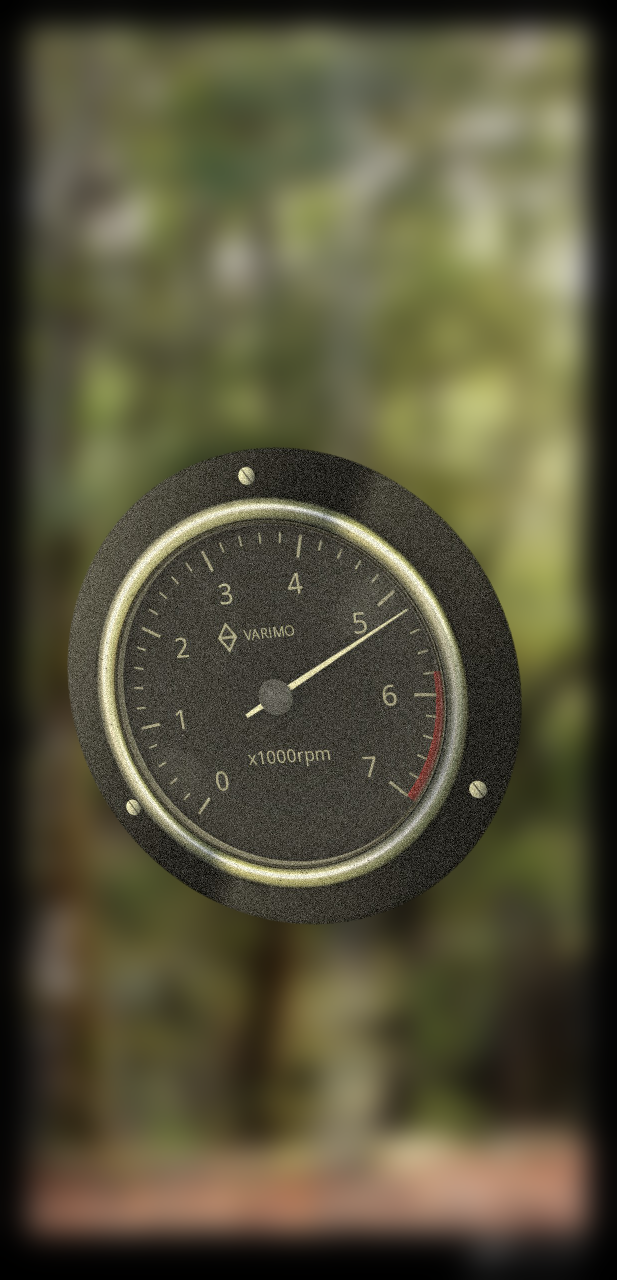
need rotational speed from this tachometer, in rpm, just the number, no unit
5200
